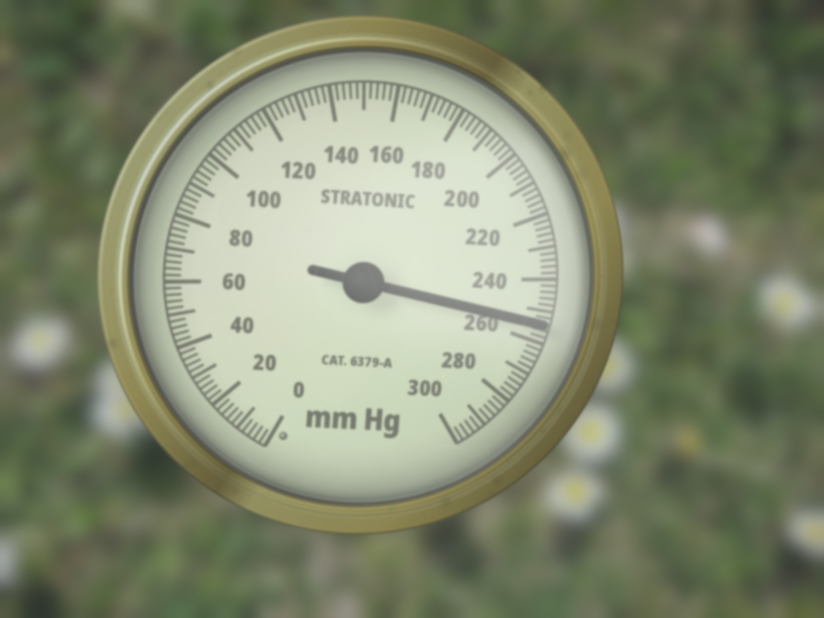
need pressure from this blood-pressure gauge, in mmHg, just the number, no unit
254
